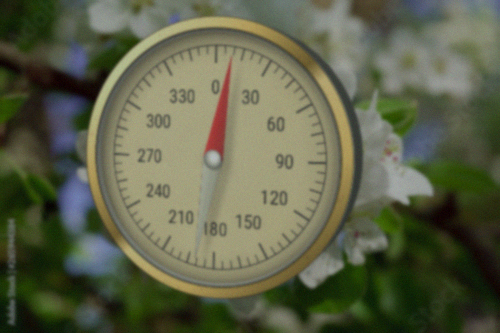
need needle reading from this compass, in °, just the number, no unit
10
